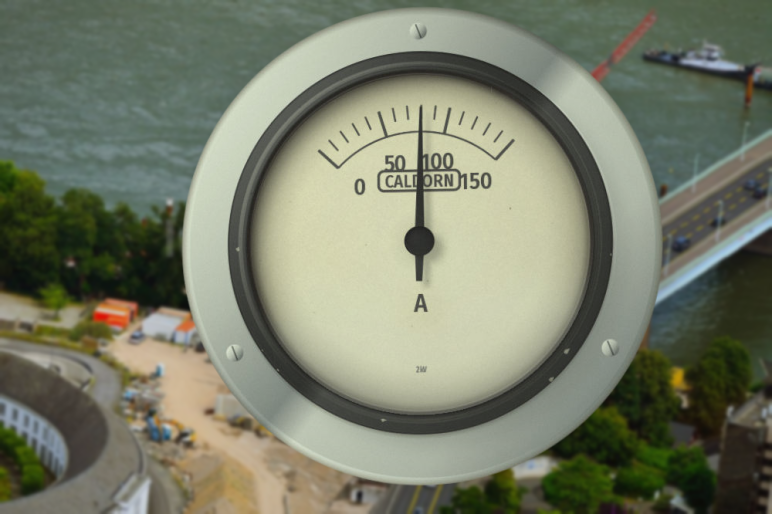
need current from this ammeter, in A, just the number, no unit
80
